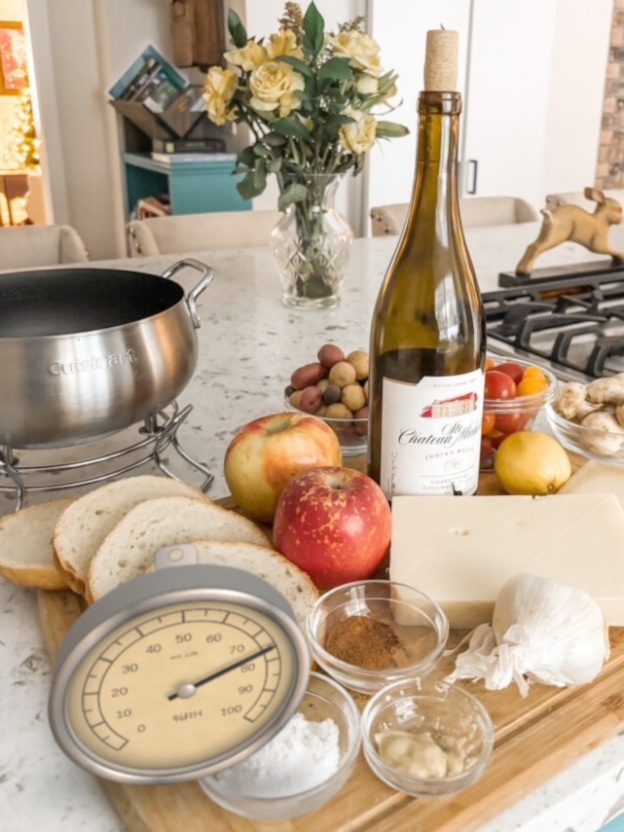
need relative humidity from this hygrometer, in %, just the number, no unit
75
